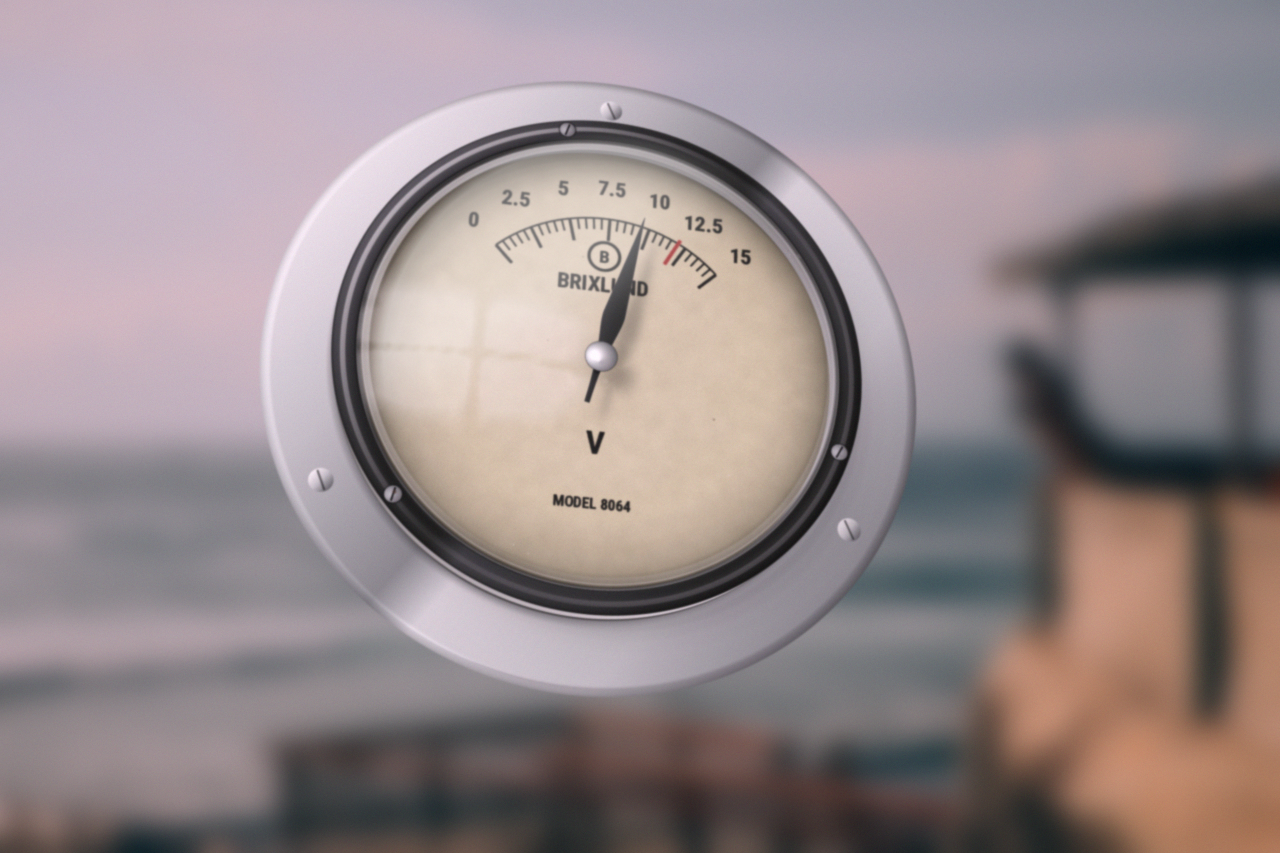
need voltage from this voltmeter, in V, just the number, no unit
9.5
